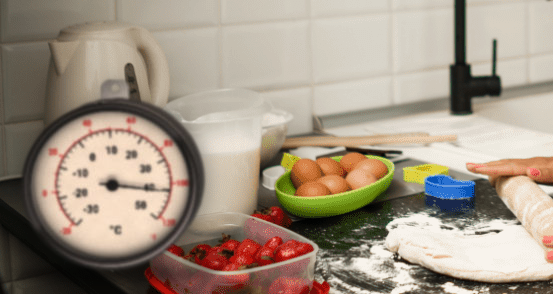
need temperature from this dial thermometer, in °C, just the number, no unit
40
